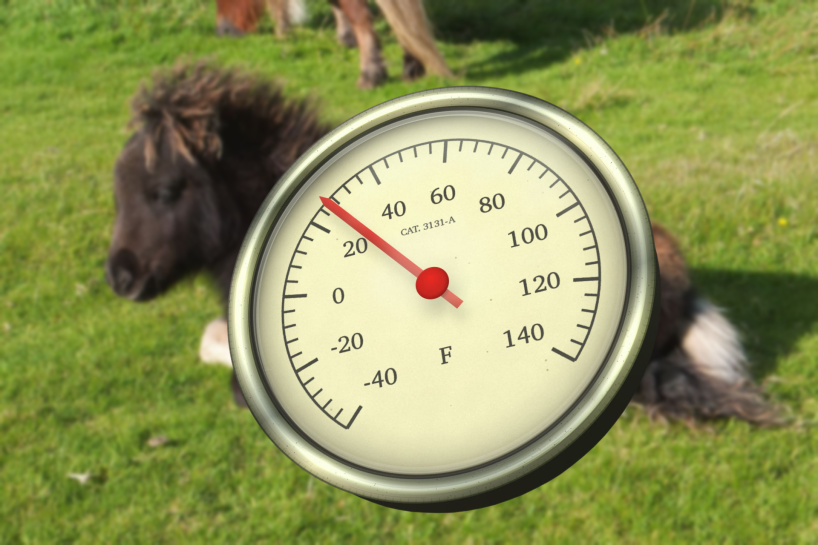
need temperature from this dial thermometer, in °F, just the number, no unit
26
